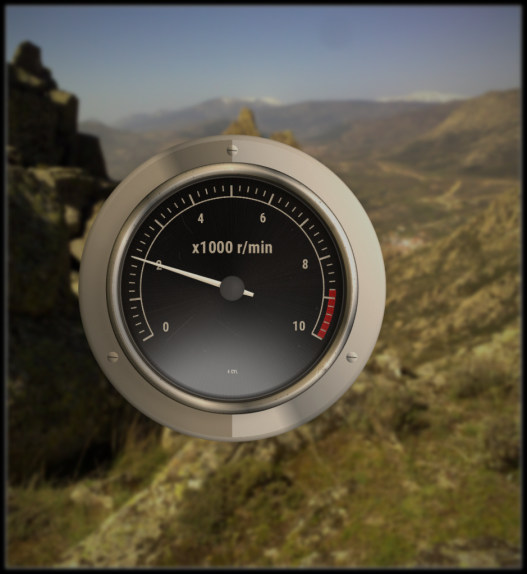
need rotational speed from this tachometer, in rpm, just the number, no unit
2000
